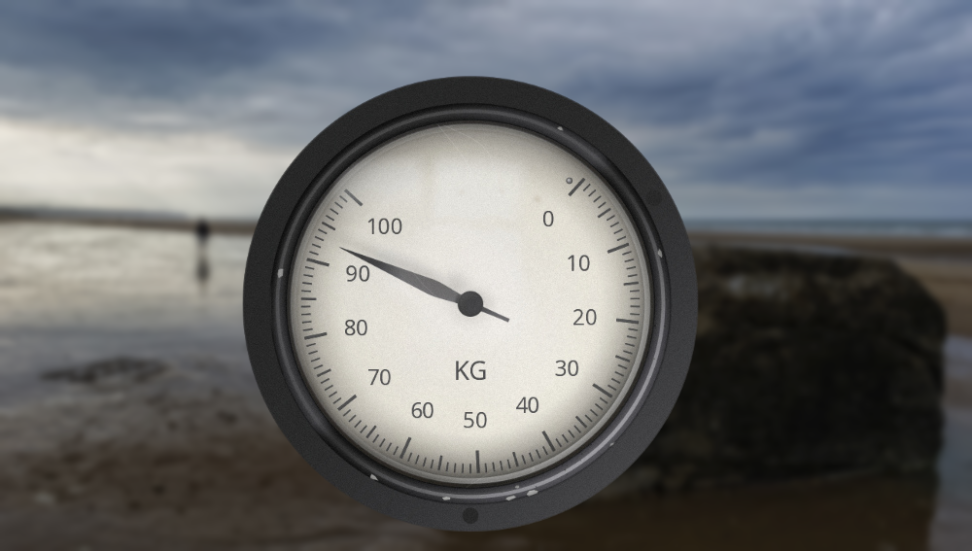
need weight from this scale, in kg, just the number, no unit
93
